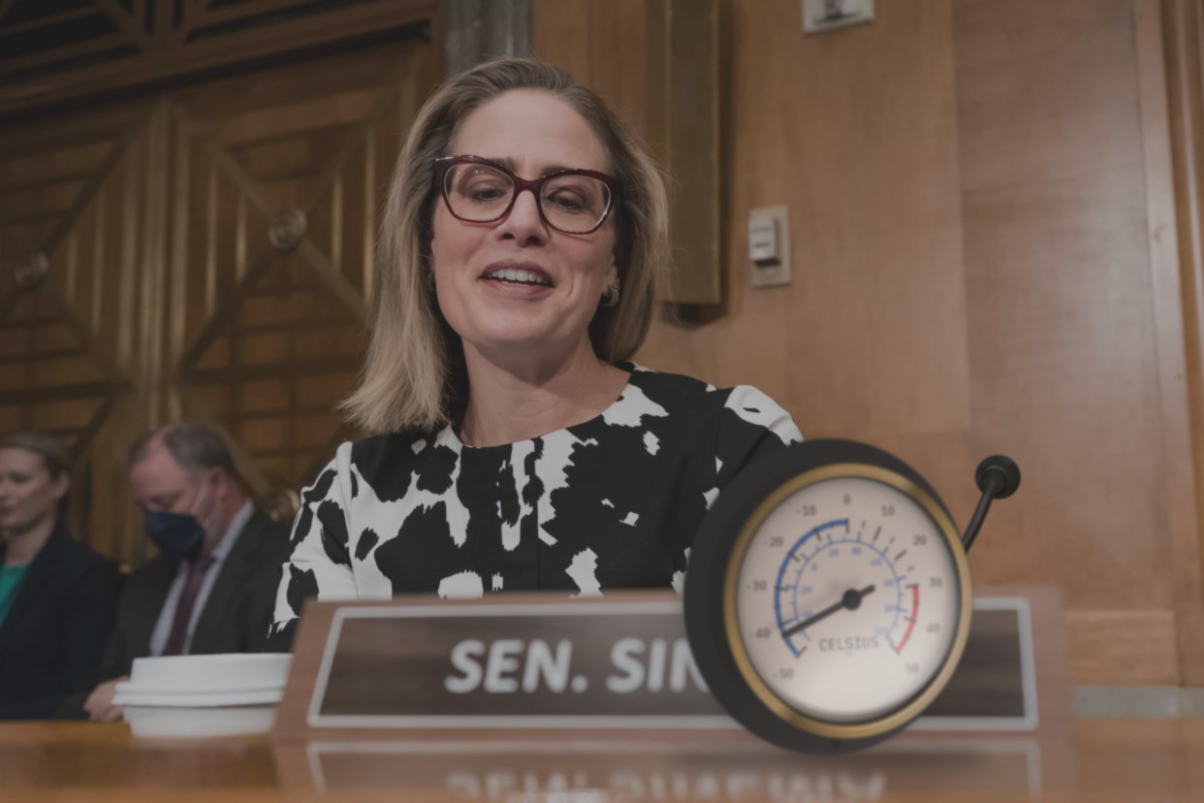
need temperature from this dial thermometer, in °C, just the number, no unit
-42.5
